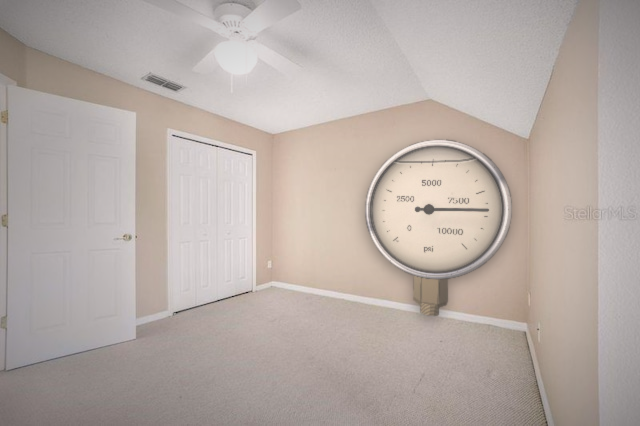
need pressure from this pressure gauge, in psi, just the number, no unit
8250
